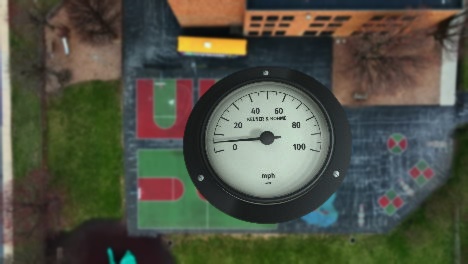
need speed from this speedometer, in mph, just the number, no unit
5
